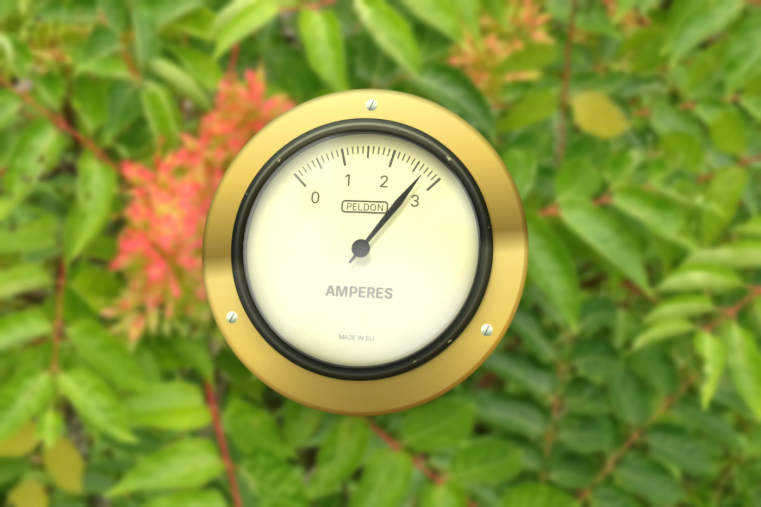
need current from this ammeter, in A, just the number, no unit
2.7
